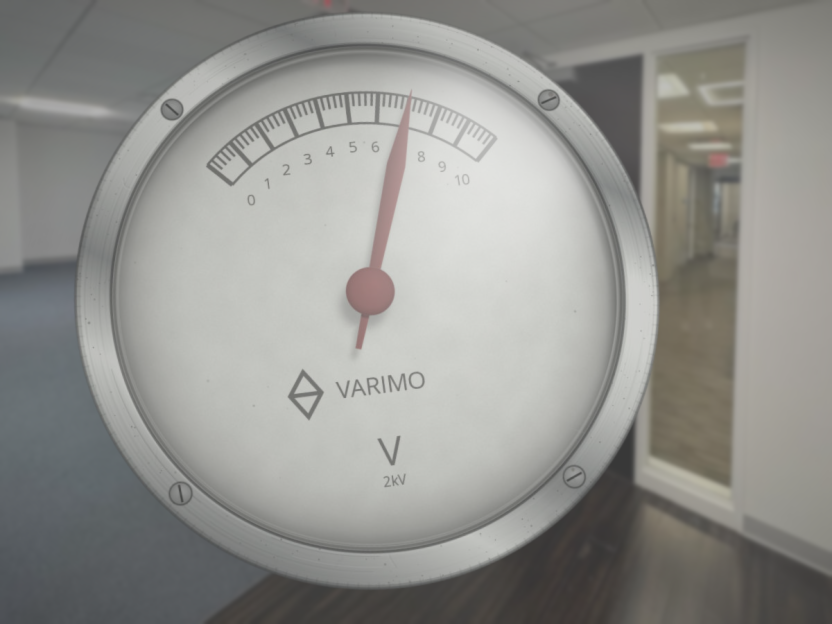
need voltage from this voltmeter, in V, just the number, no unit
7
